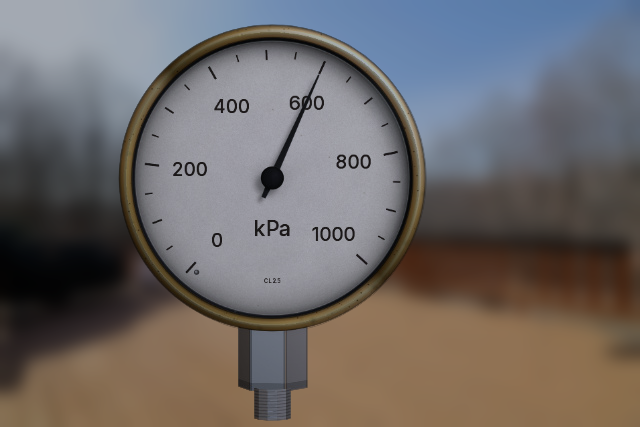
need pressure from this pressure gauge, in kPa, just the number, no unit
600
